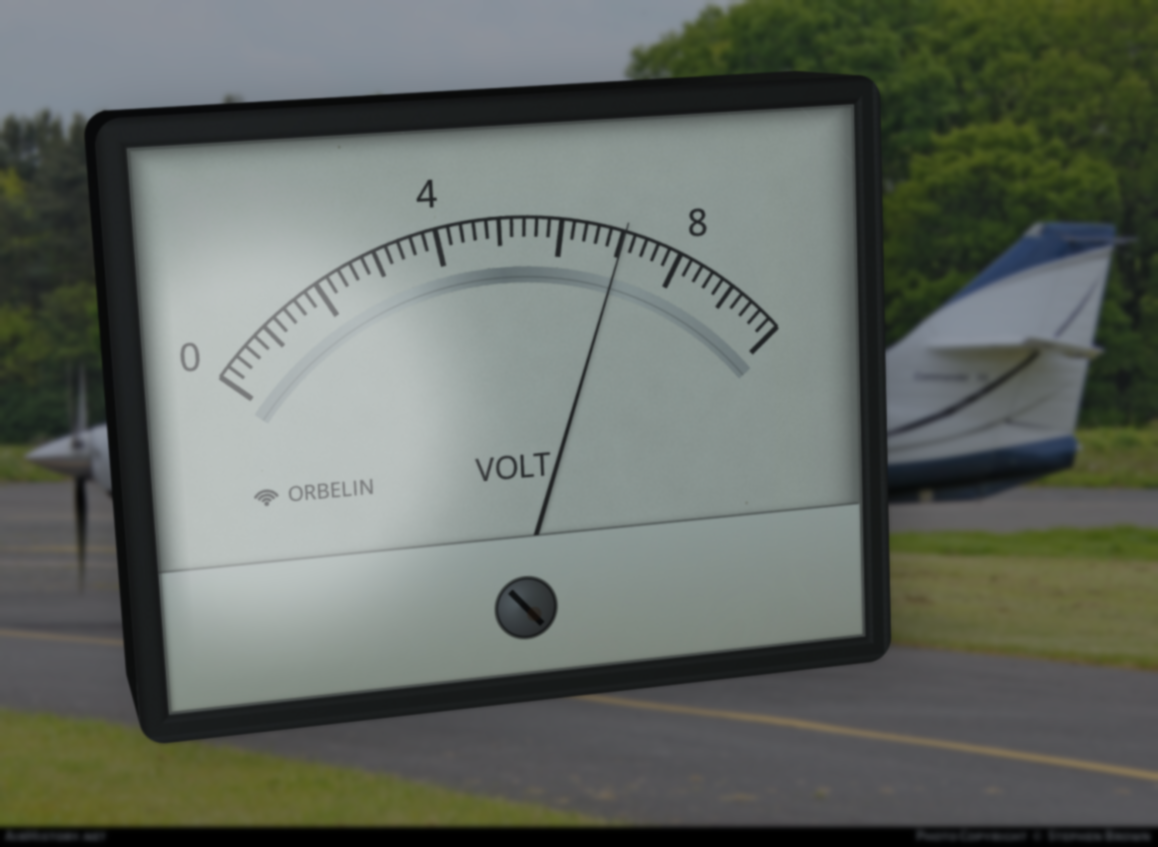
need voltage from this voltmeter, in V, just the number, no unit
7
